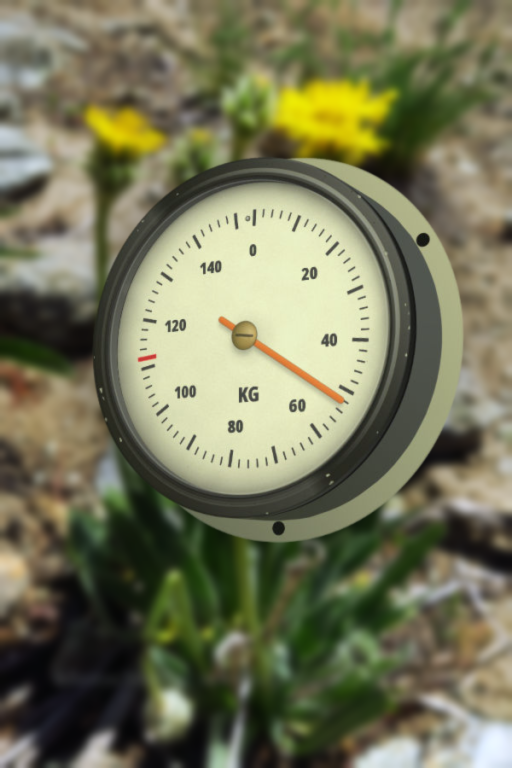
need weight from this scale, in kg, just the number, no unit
52
